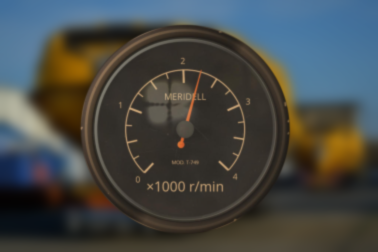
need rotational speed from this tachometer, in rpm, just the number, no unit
2250
